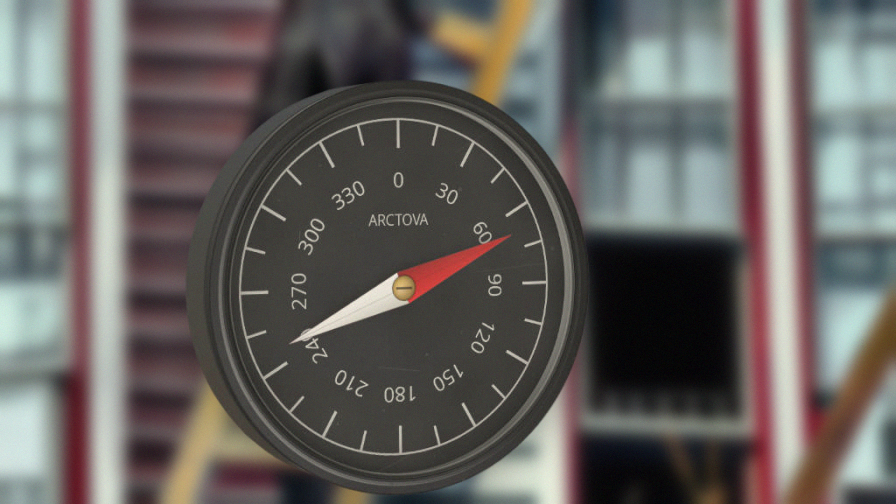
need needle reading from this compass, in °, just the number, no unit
67.5
